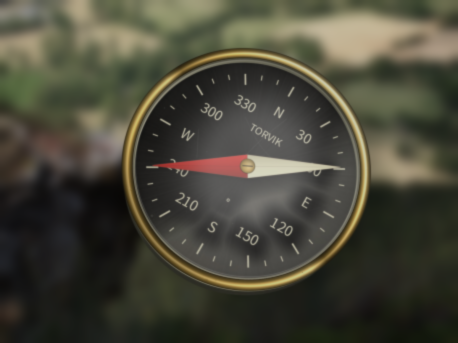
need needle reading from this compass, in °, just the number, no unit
240
